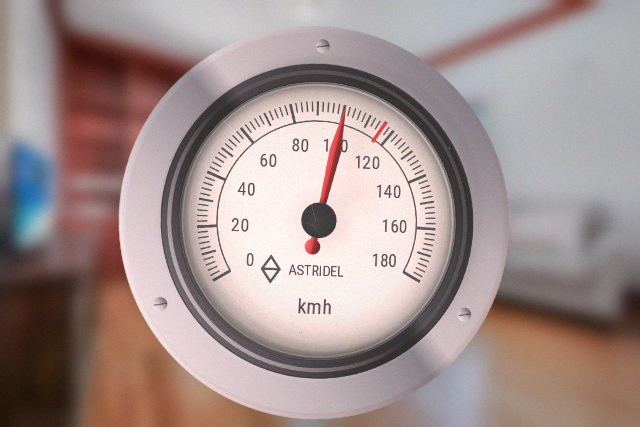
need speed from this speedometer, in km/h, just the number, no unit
100
